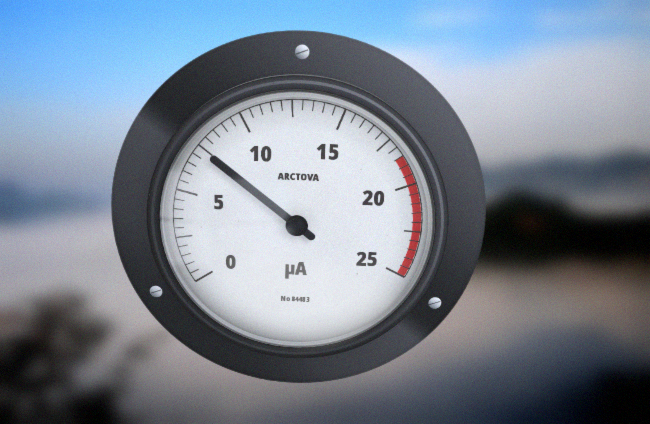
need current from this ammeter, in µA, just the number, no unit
7.5
